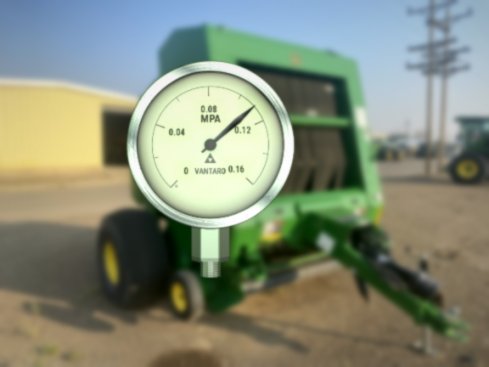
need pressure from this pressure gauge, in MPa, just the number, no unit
0.11
